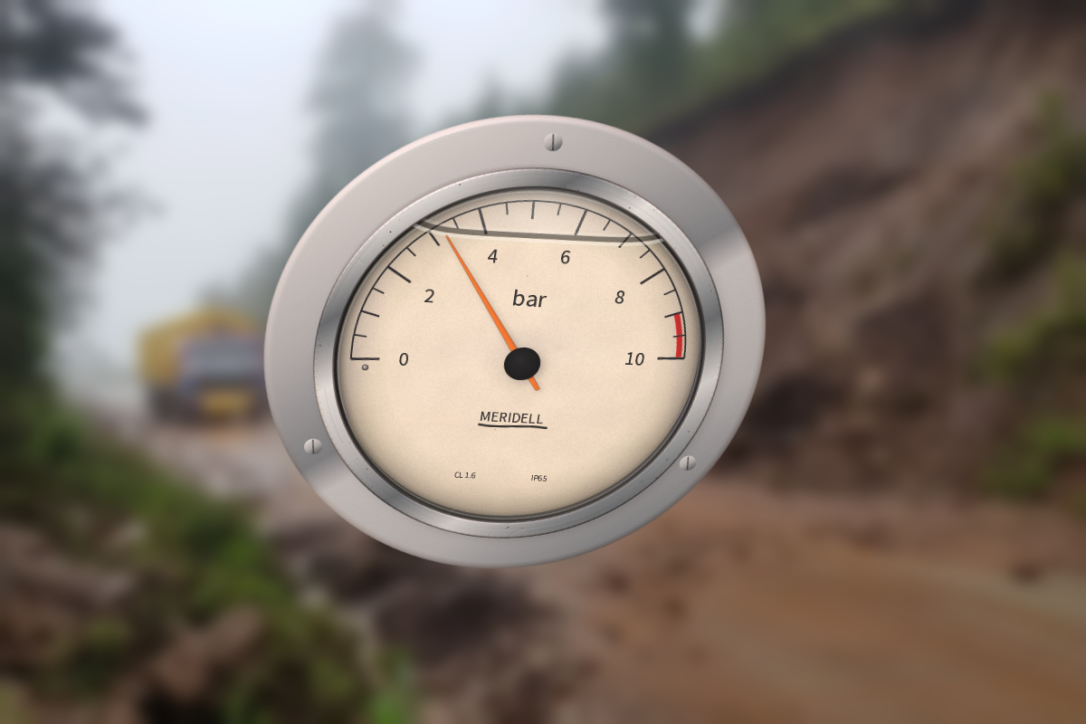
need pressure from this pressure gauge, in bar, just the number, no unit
3.25
